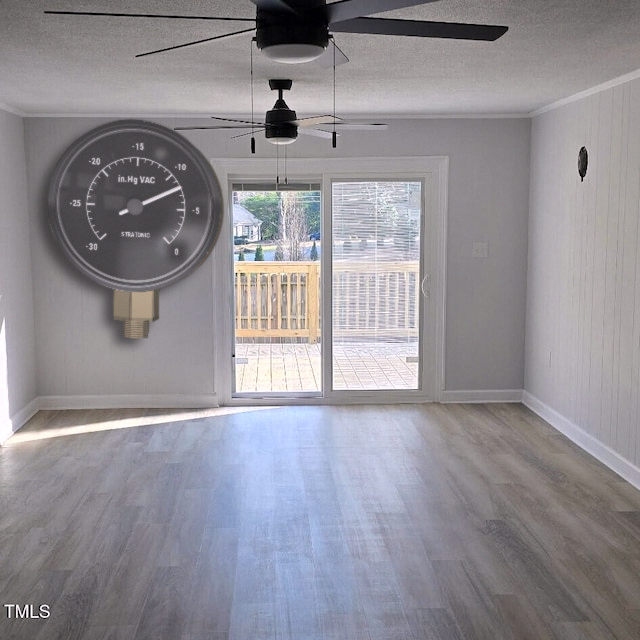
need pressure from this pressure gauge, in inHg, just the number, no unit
-8
